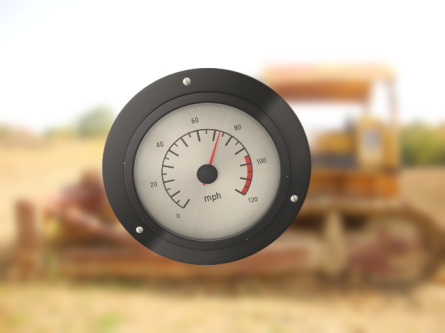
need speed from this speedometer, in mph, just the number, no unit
72.5
